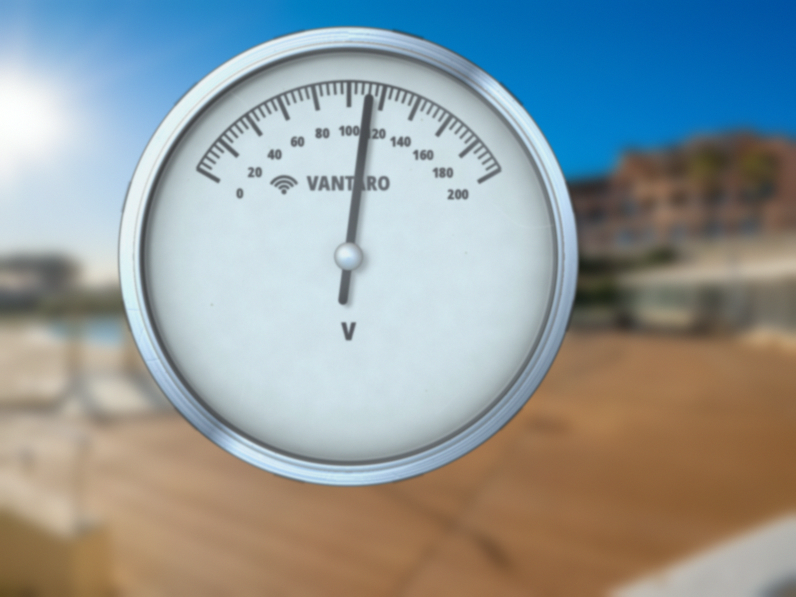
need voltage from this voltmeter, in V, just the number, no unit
112
